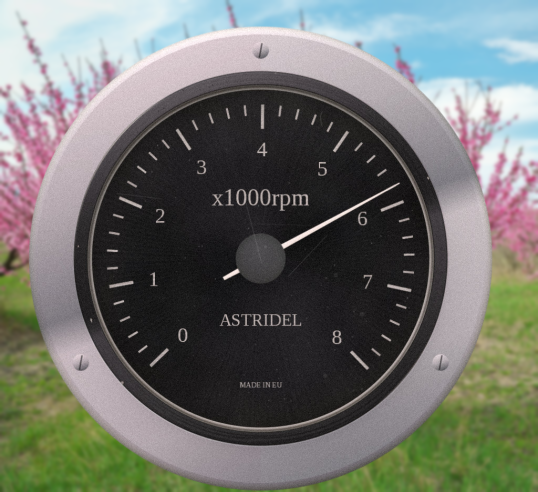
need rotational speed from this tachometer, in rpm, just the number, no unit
5800
